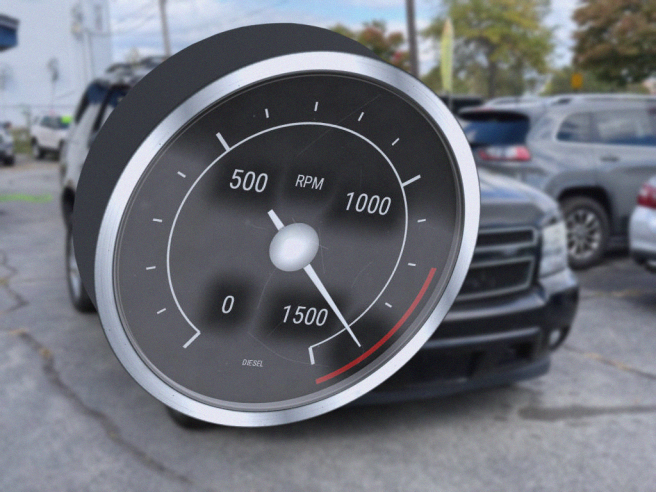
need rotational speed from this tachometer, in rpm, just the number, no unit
1400
